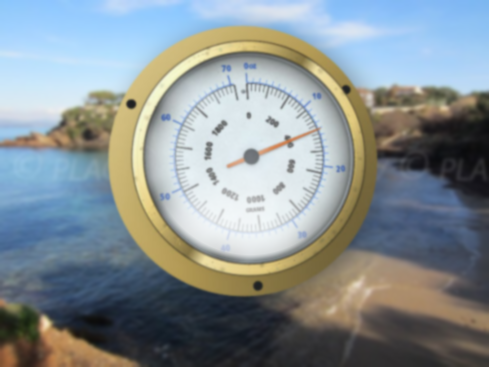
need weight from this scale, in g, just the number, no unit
400
